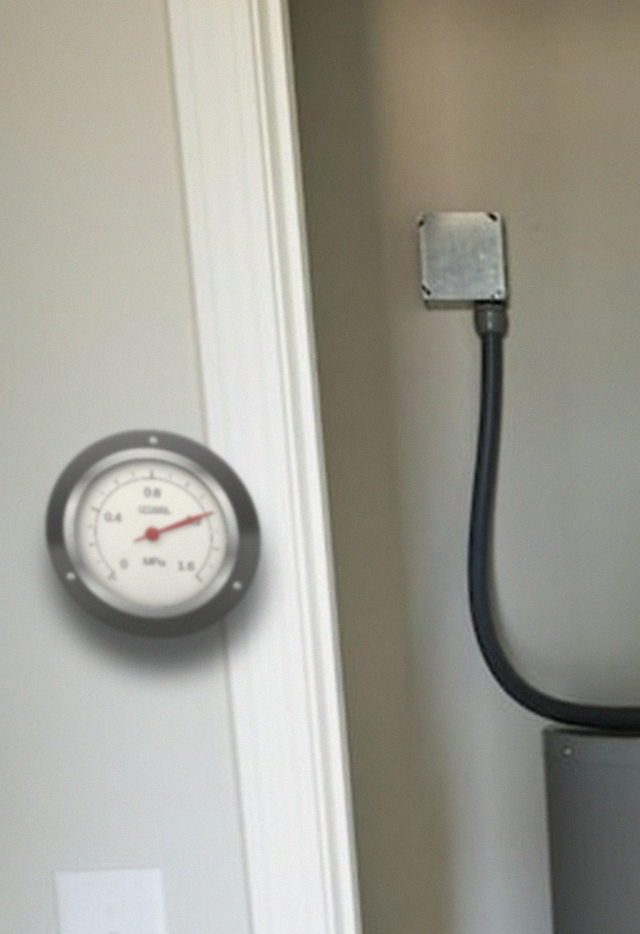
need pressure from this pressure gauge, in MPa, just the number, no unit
1.2
